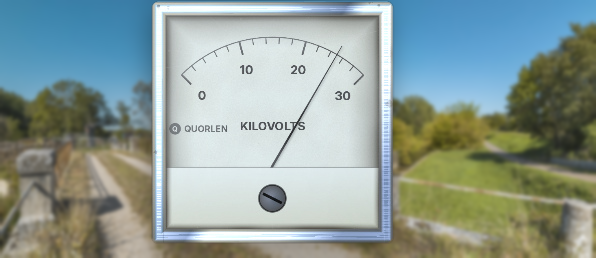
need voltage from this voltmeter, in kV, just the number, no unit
25
